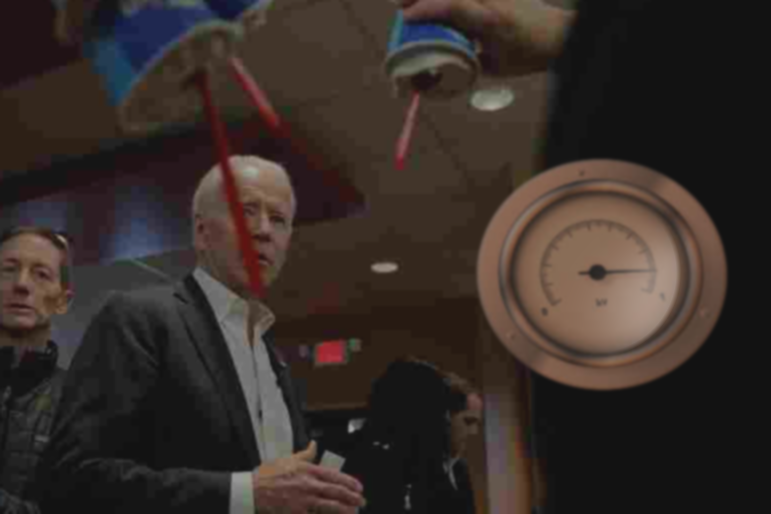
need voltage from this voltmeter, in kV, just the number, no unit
0.9
